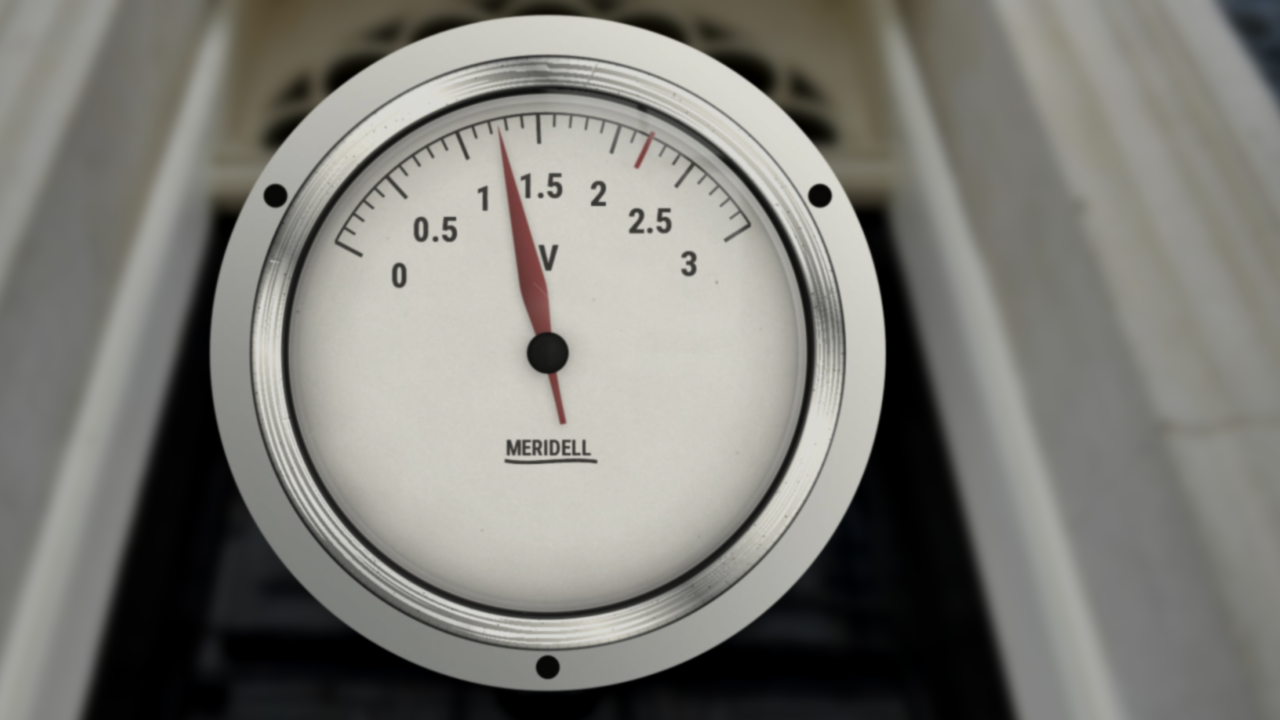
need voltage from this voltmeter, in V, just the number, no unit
1.25
